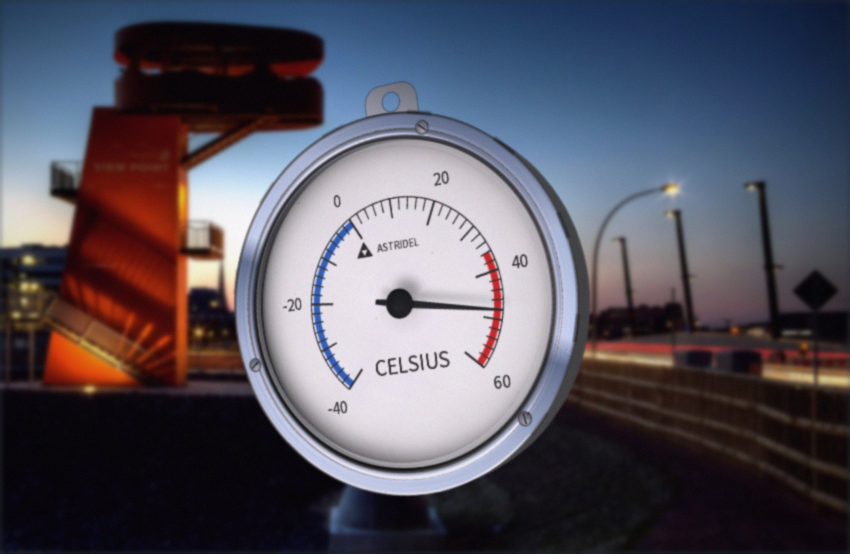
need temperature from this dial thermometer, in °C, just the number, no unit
48
